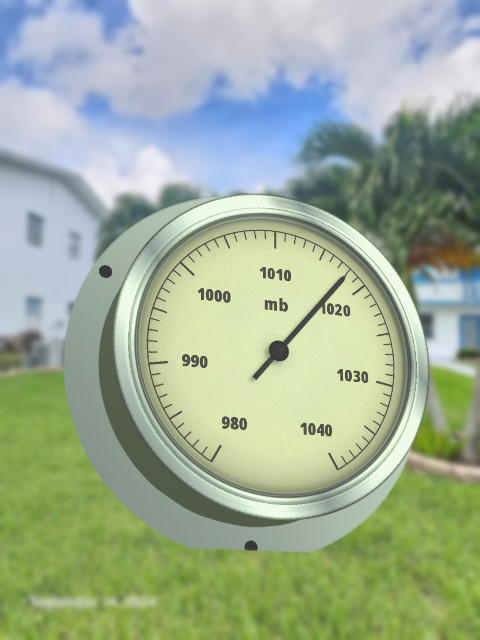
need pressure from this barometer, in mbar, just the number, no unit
1018
